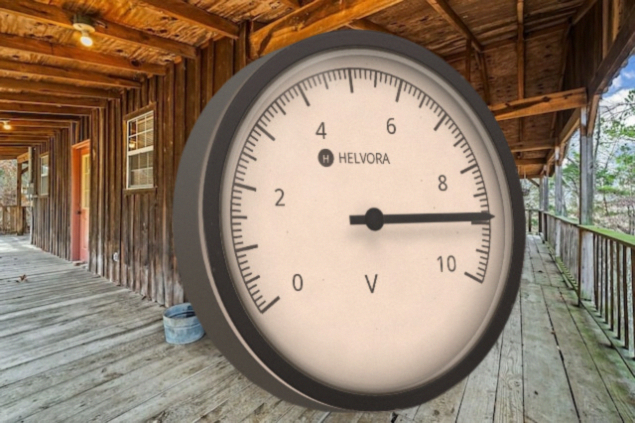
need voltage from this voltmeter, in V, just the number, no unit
8.9
